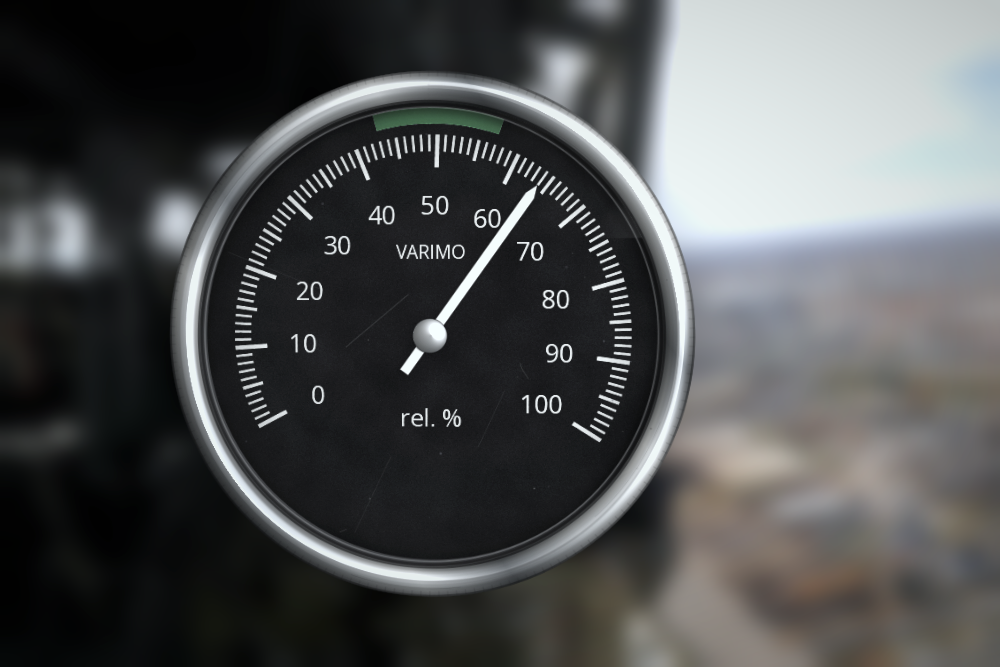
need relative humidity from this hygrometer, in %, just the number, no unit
64
